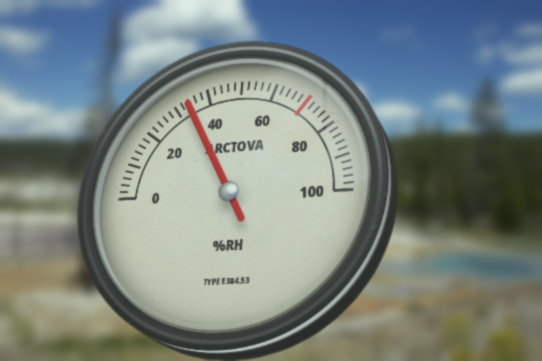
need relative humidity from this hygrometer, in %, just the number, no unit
34
